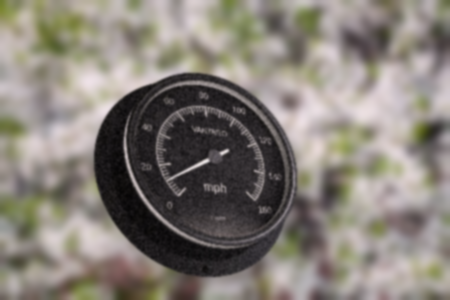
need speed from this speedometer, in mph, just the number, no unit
10
